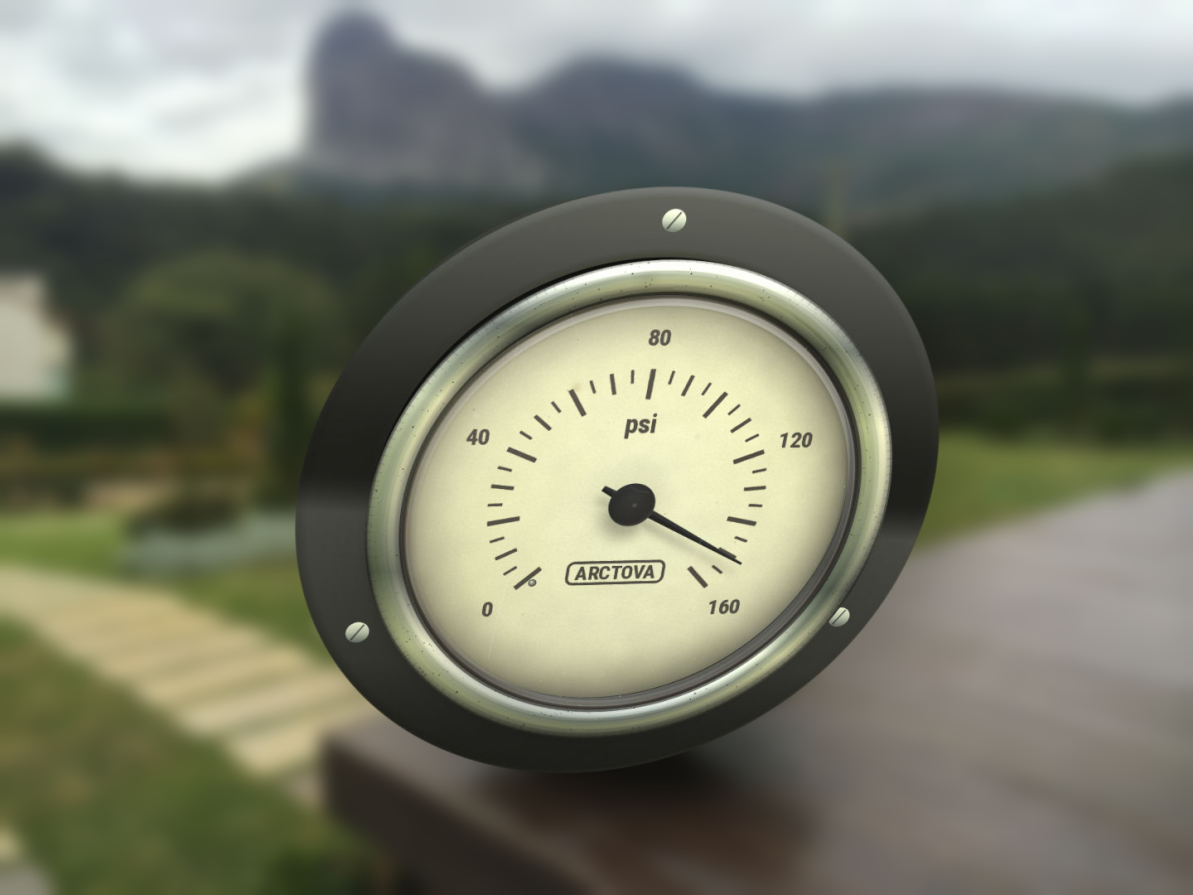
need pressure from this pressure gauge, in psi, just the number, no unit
150
